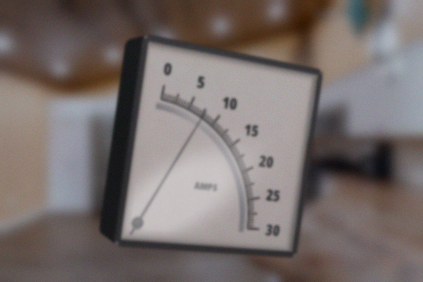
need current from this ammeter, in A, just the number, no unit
7.5
